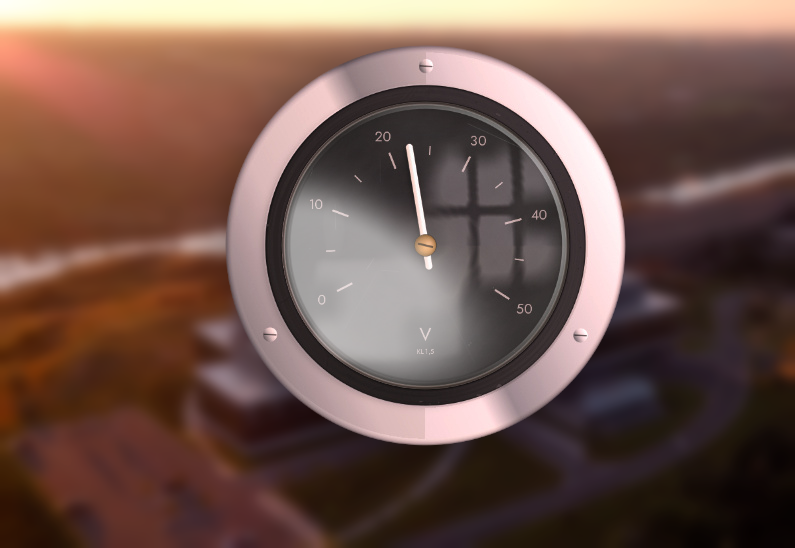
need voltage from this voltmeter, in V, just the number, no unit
22.5
